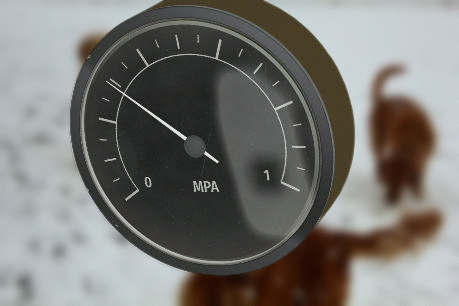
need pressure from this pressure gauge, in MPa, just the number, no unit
0.3
